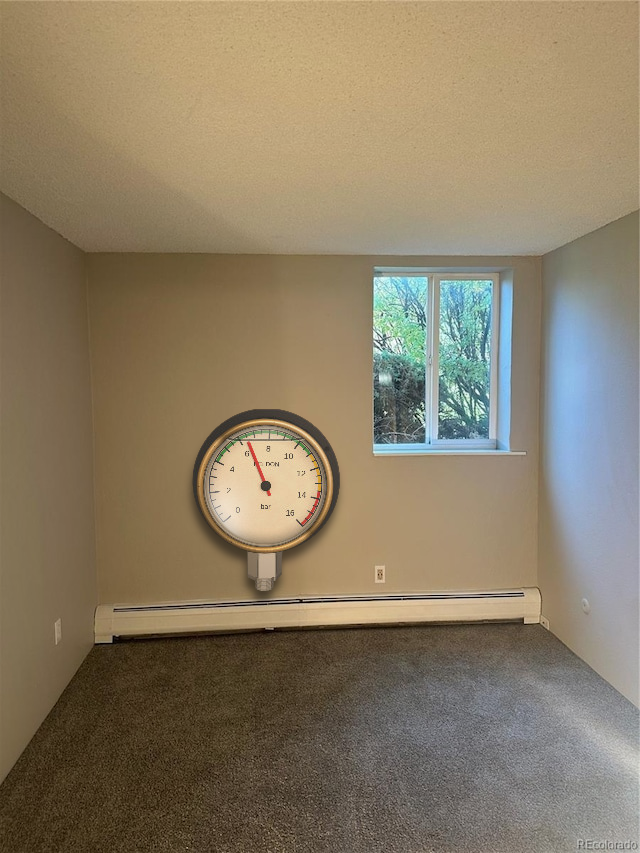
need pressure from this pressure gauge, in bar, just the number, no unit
6.5
